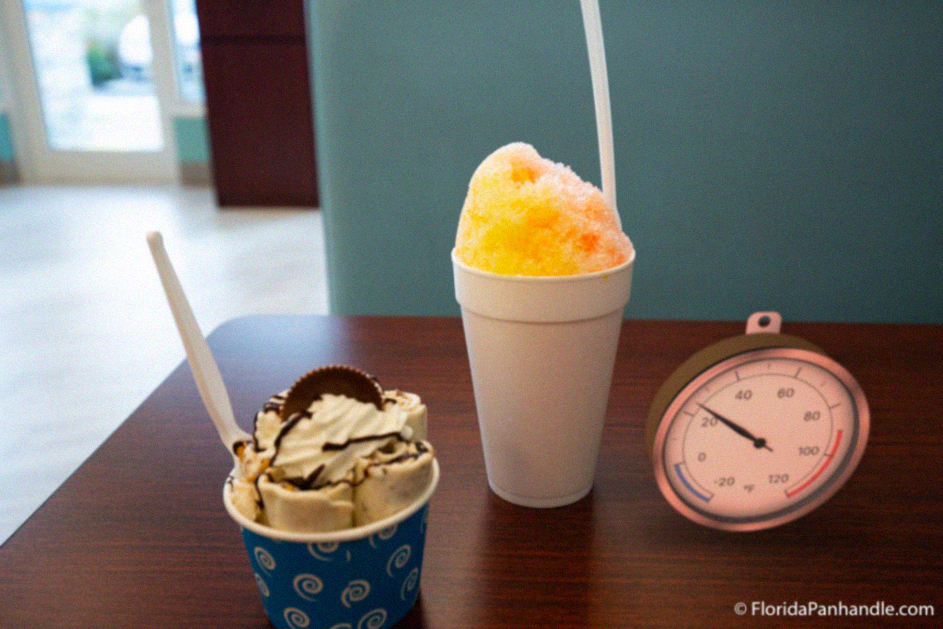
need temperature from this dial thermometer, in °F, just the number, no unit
25
